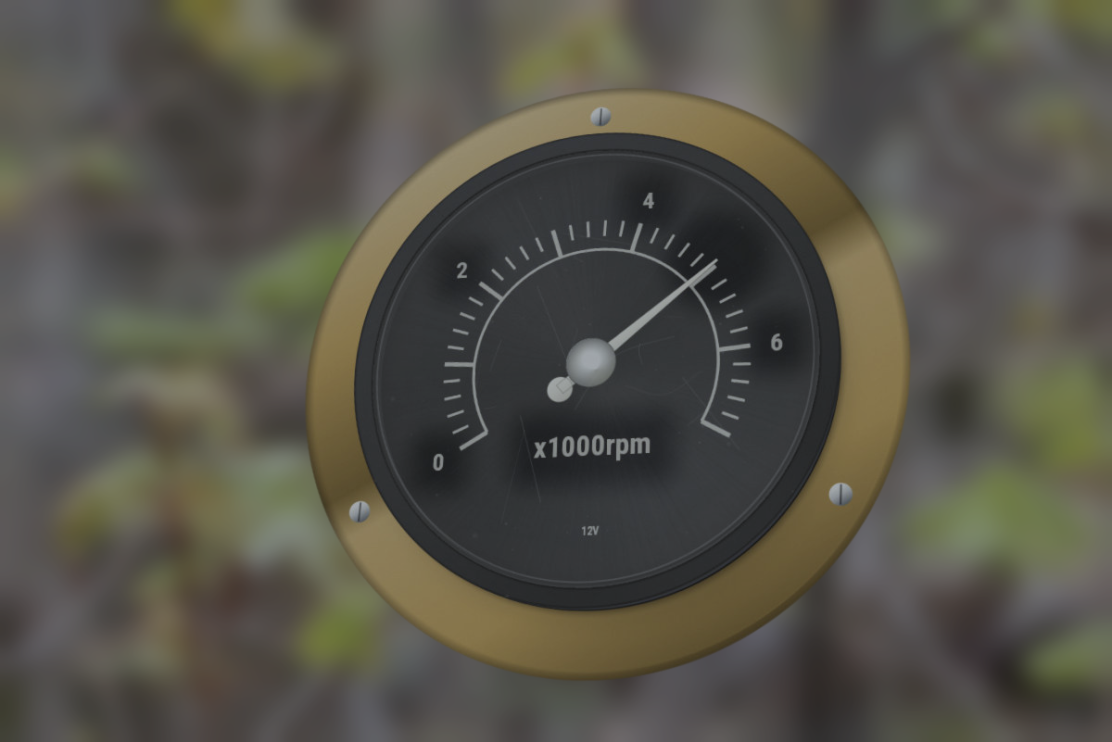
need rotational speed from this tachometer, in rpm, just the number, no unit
5000
